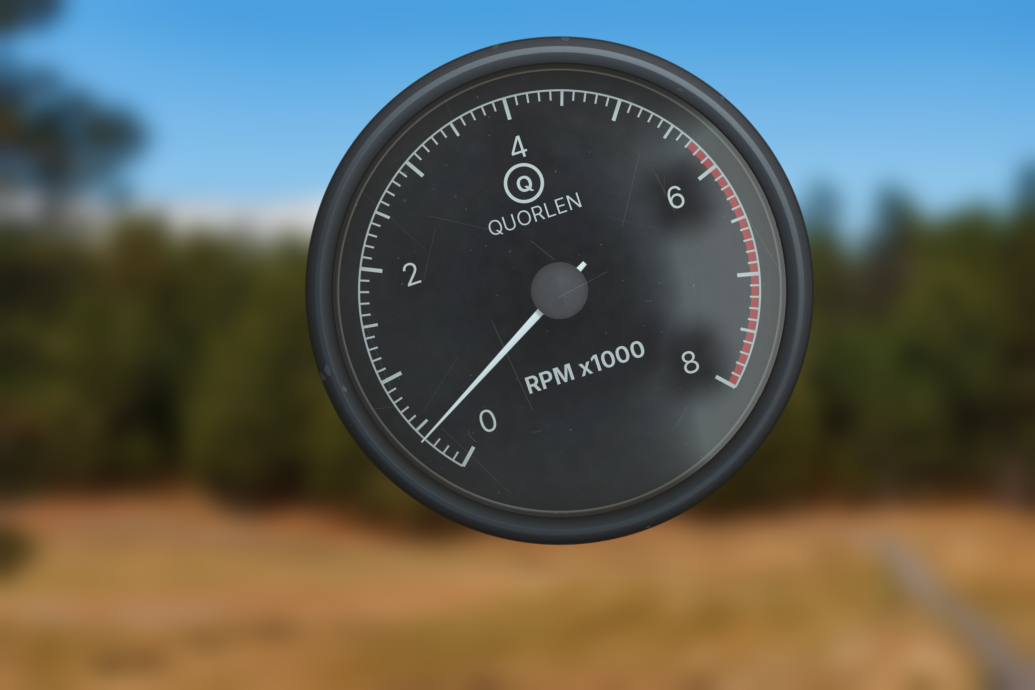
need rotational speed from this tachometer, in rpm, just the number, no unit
400
